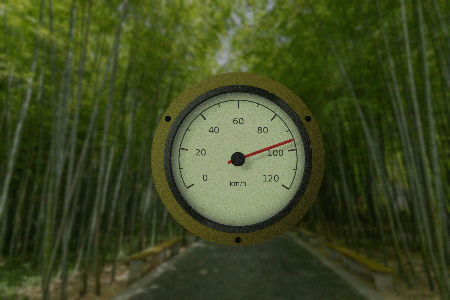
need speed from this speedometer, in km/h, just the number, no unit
95
